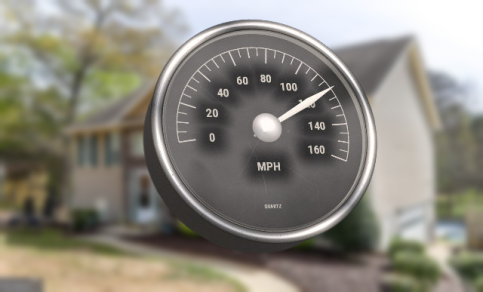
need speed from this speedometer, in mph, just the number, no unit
120
